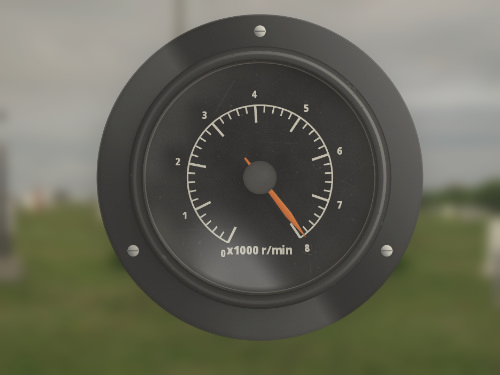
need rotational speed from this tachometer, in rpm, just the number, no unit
7900
